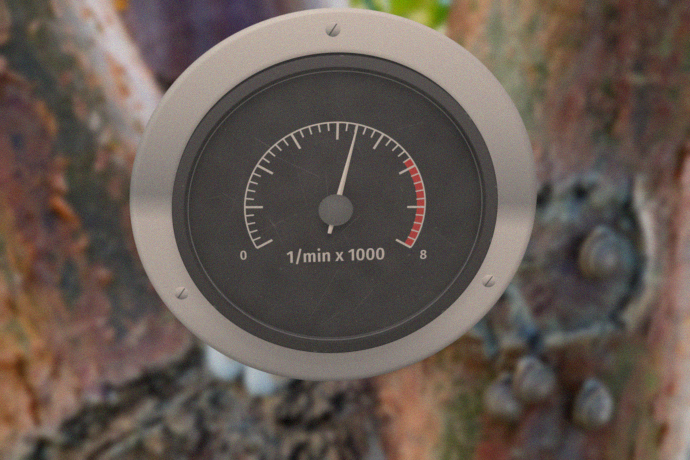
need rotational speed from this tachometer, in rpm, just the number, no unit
4400
